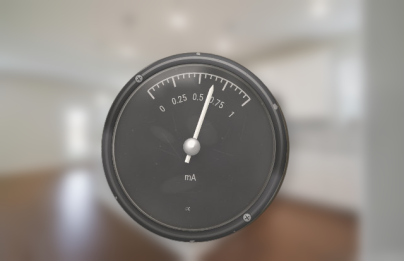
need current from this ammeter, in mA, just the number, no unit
0.65
